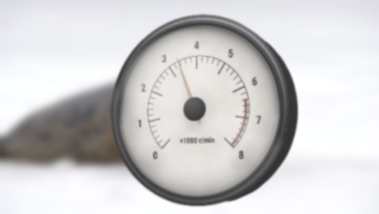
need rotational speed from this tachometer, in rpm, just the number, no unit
3400
